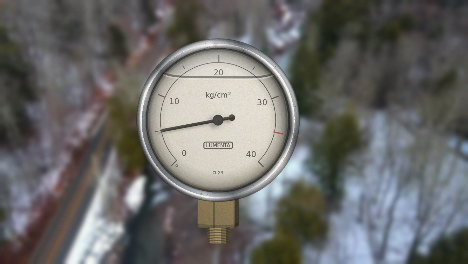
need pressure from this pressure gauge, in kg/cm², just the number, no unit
5
